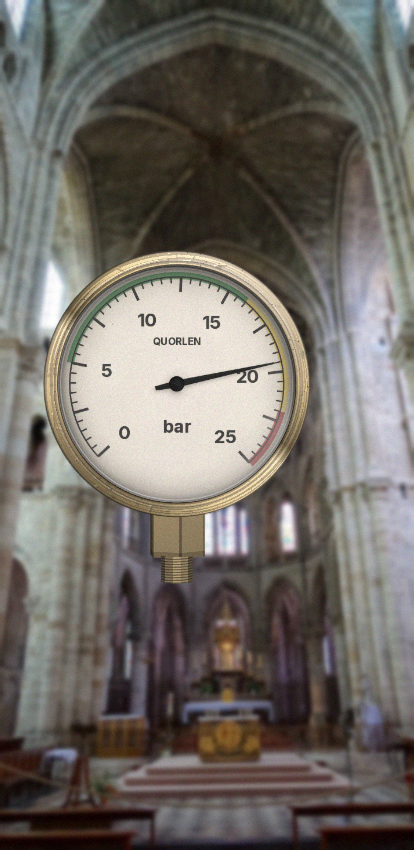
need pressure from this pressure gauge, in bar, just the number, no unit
19.5
